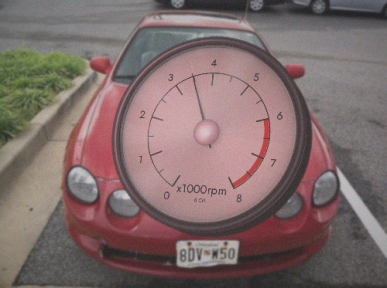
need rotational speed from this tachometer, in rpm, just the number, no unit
3500
